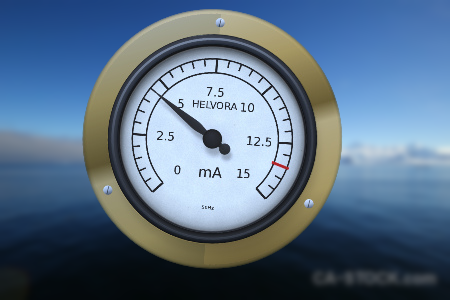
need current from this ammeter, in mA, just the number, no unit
4.5
